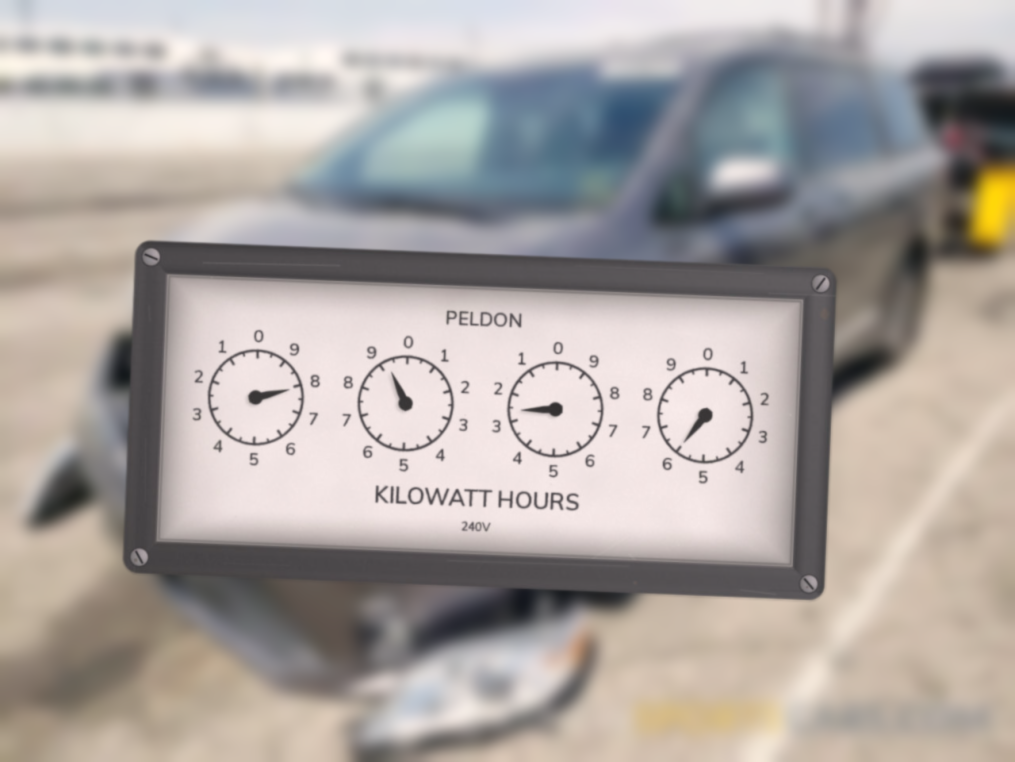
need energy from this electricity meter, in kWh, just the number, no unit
7926
